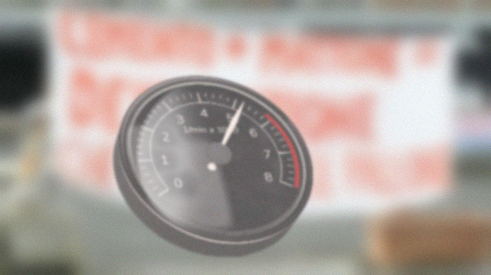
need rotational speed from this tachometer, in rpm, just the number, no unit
5200
